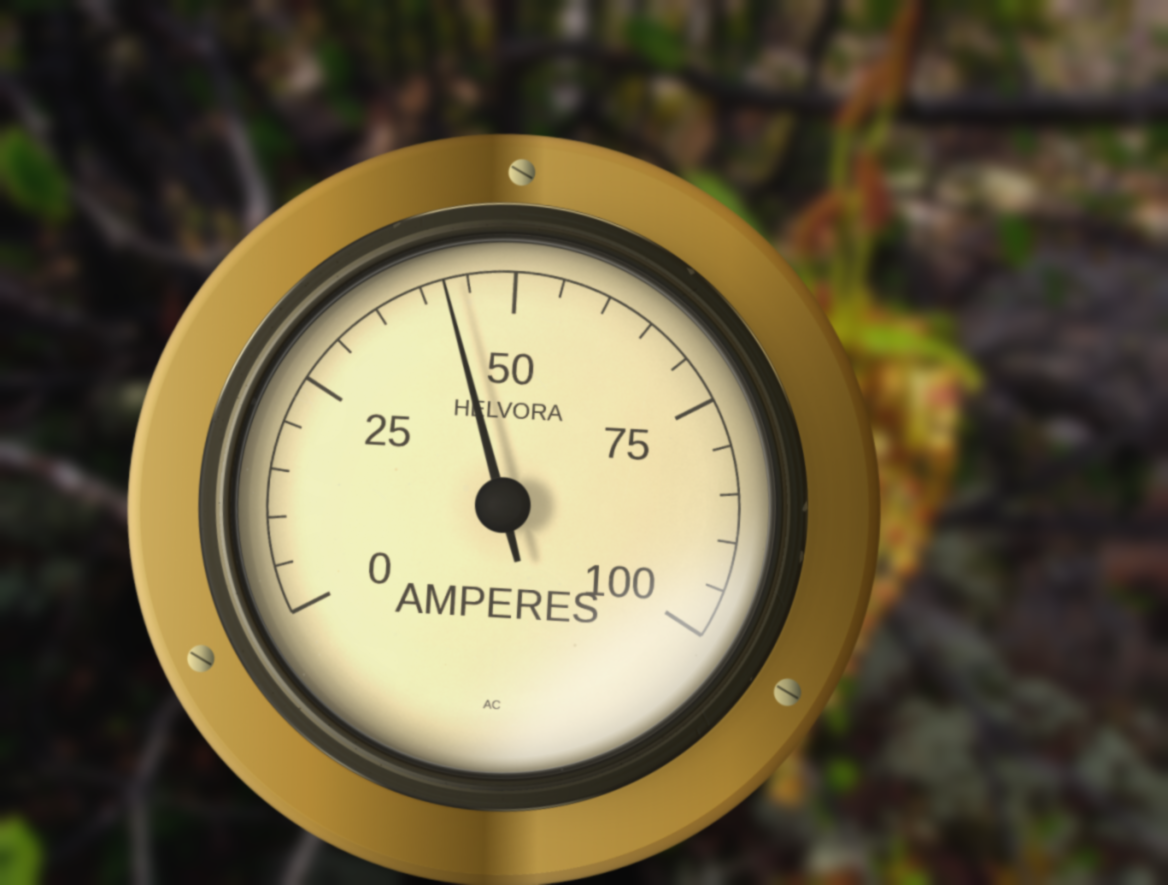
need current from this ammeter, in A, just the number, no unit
42.5
